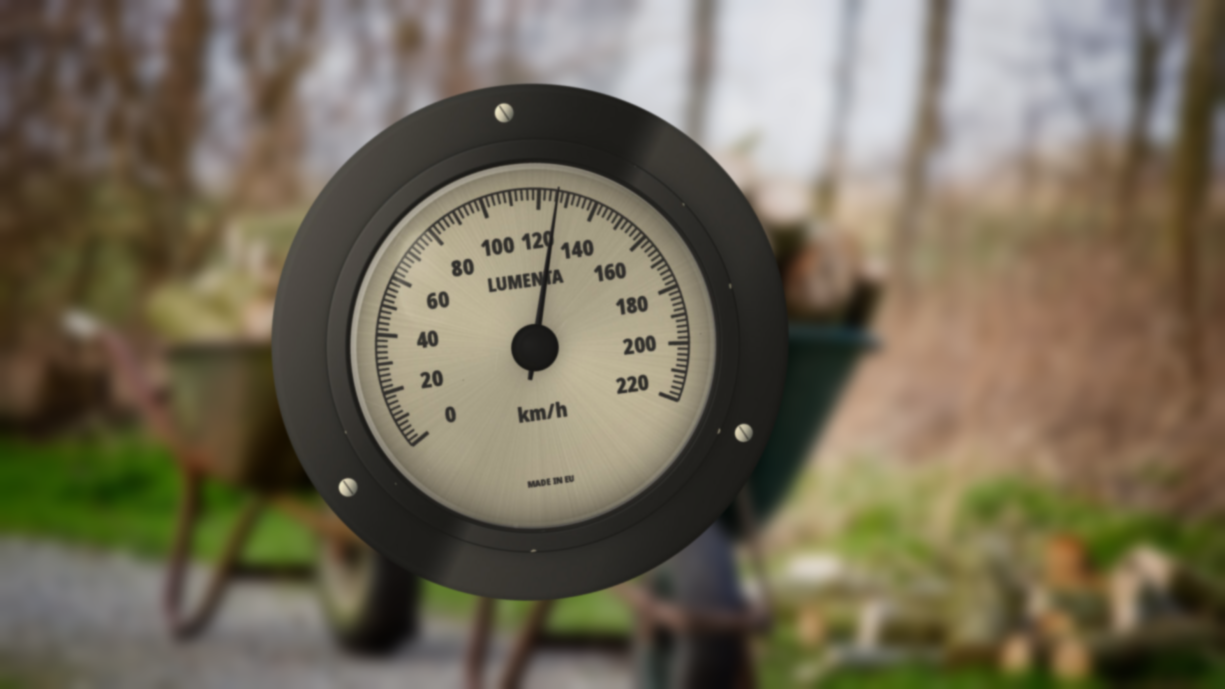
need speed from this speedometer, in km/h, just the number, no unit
126
